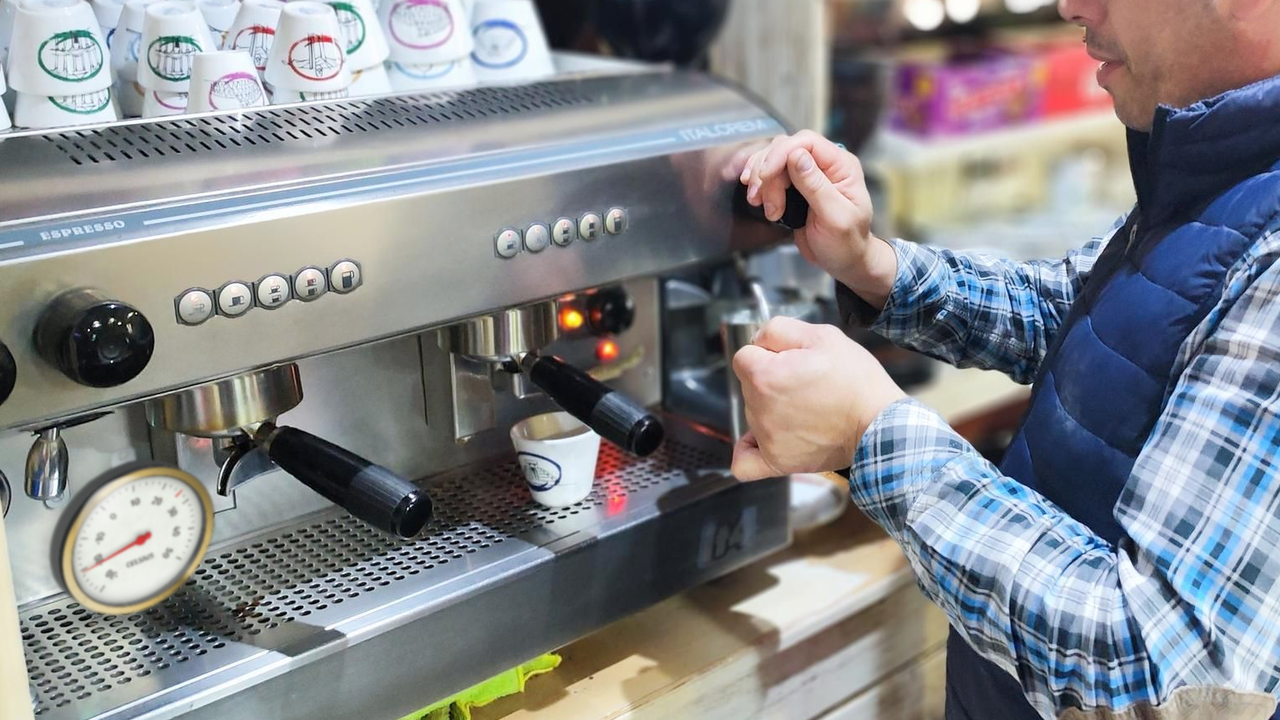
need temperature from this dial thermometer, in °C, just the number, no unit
-20
